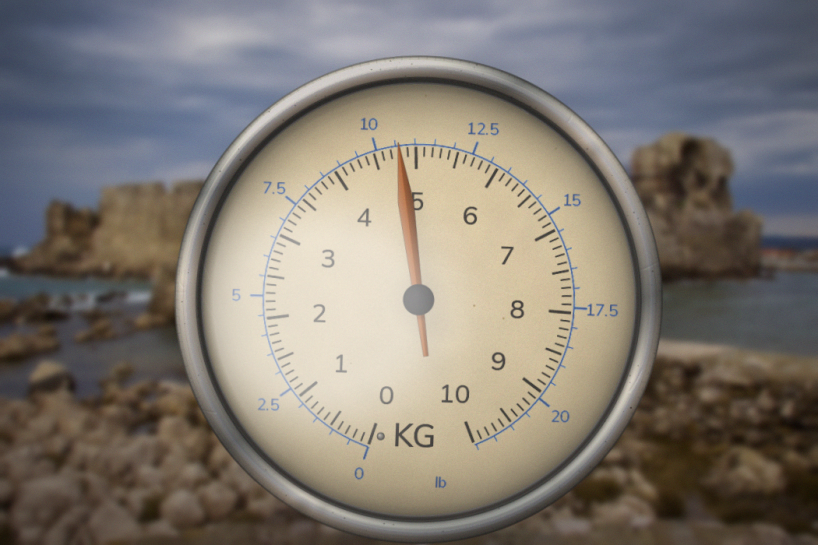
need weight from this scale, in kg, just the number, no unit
4.8
